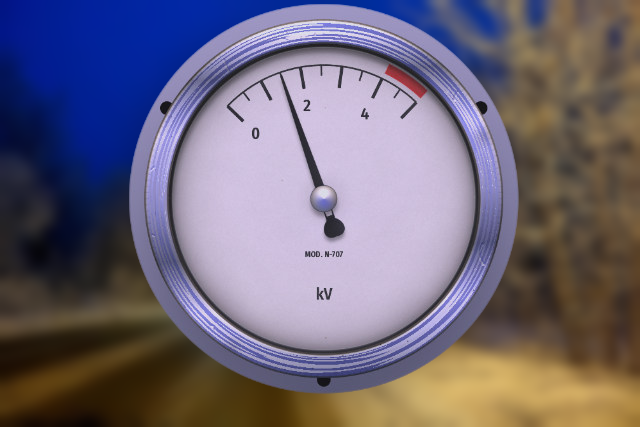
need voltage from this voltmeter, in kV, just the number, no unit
1.5
